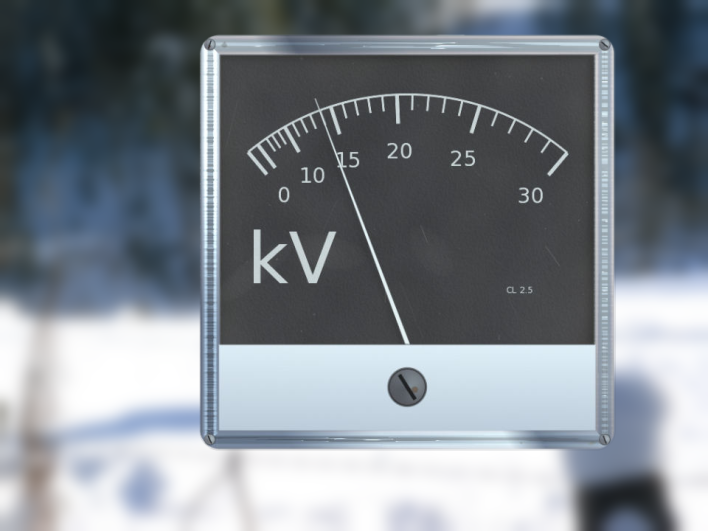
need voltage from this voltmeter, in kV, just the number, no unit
14
